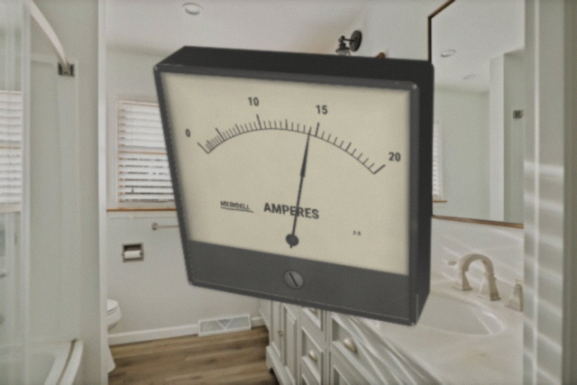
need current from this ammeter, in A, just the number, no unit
14.5
